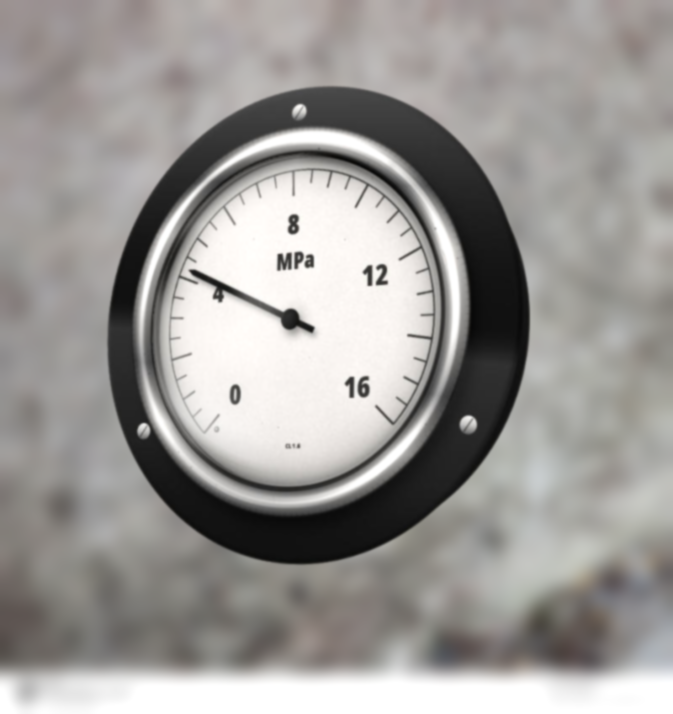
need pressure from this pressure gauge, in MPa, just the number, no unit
4.25
